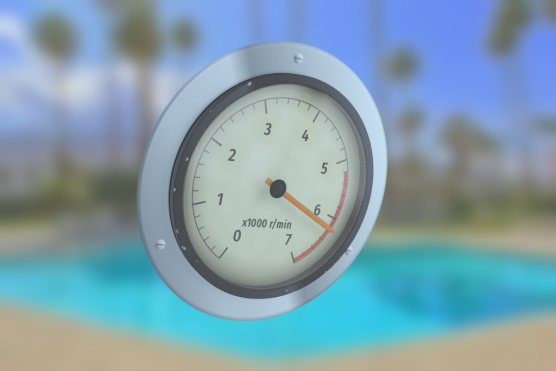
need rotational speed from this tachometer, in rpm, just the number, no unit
6200
